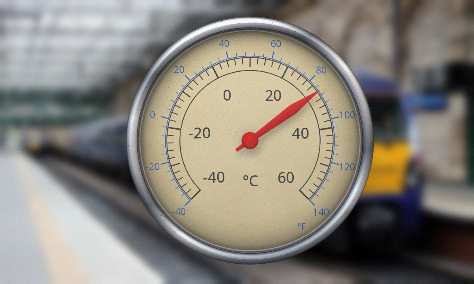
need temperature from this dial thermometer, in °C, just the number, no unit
30
